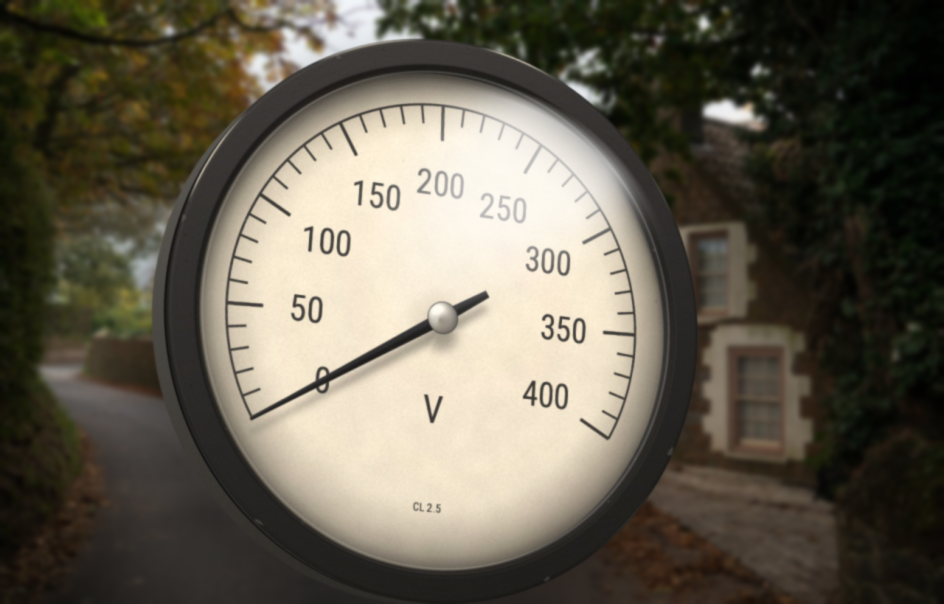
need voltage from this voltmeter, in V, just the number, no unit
0
